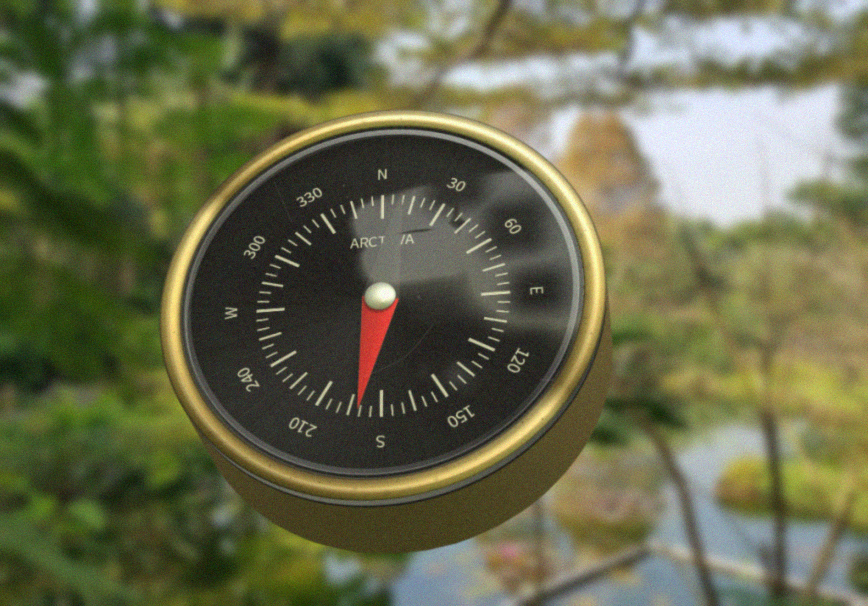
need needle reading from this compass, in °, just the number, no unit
190
